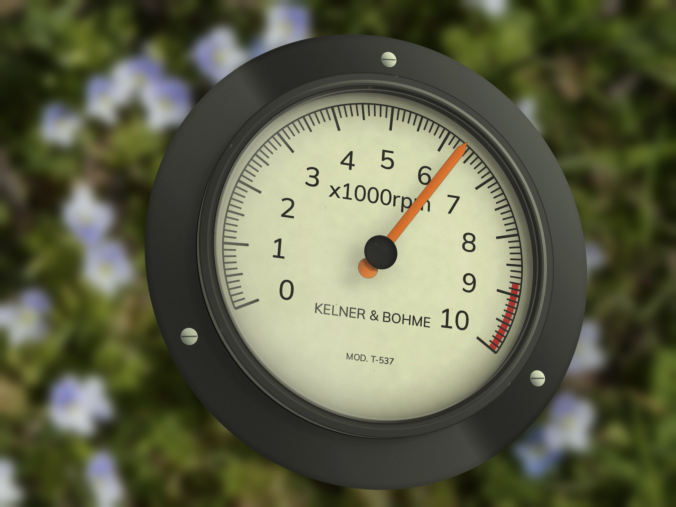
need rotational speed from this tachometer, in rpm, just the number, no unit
6300
